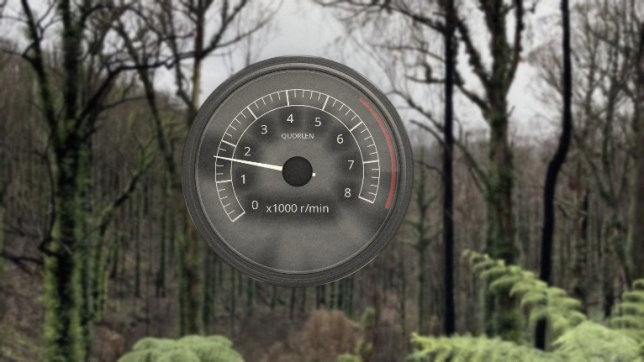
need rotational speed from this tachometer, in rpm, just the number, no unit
1600
